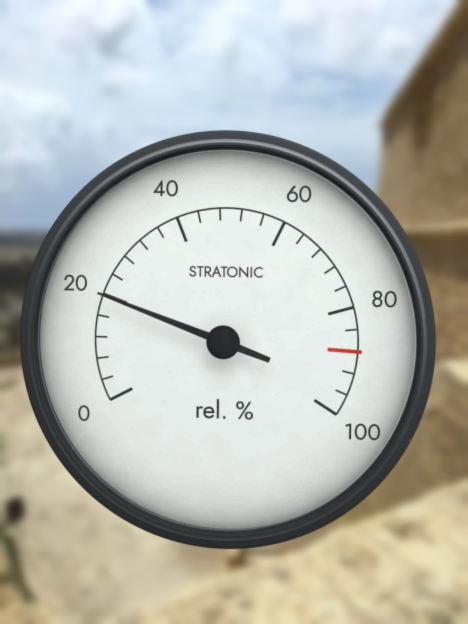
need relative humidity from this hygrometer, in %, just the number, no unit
20
